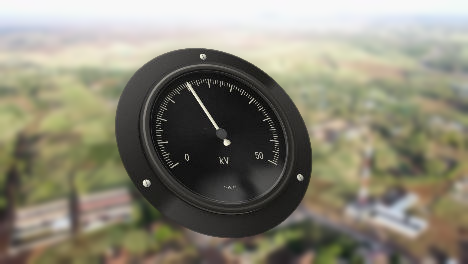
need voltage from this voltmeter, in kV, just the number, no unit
20
